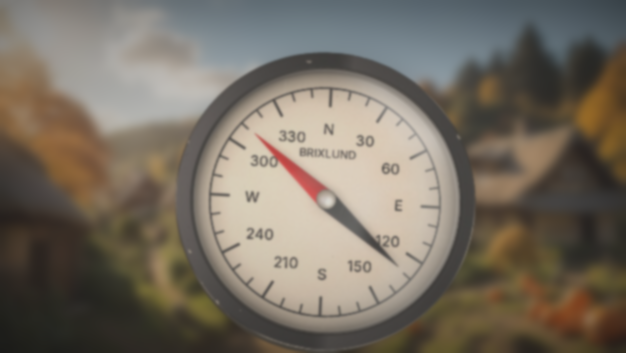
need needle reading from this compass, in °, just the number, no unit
310
